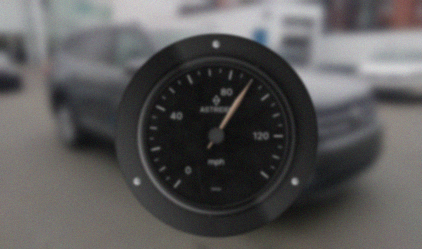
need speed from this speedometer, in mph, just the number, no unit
90
